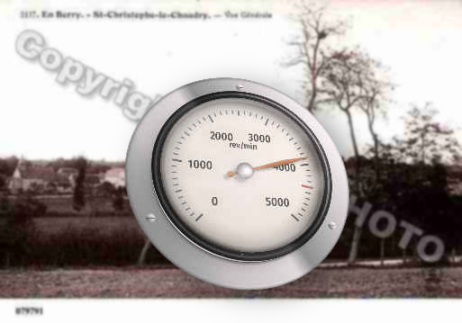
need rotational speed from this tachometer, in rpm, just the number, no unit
3900
